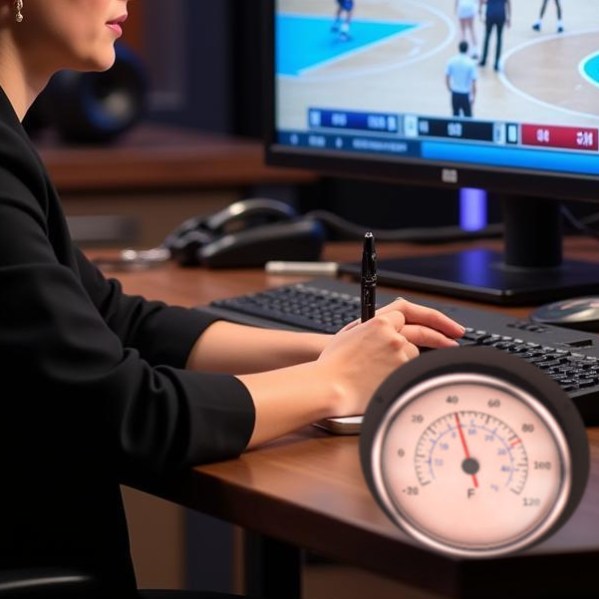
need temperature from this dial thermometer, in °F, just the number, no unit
40
